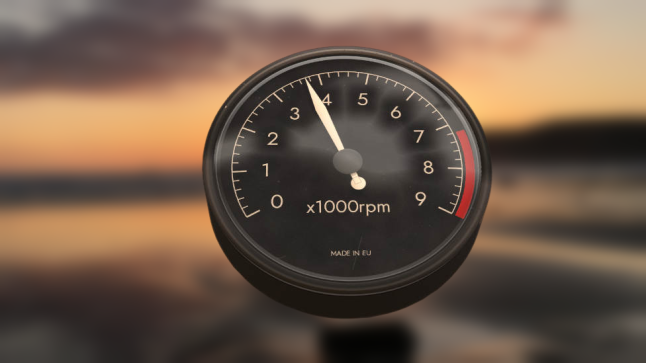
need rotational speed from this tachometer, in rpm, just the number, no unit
3700
